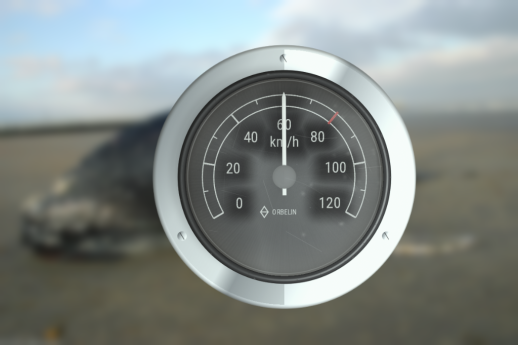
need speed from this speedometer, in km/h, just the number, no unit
60
